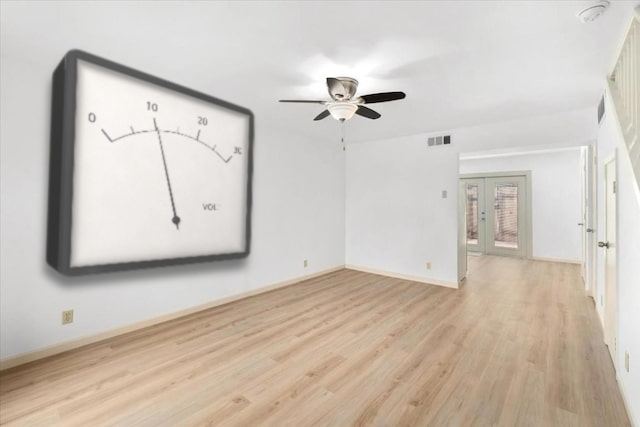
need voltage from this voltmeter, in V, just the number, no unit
10
